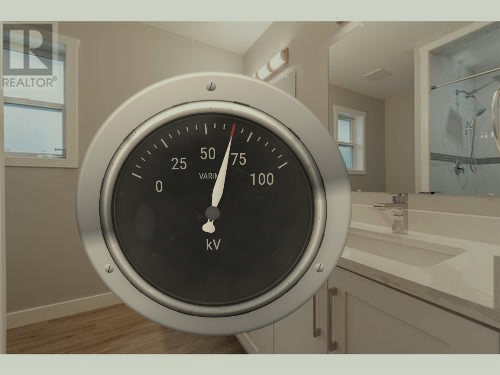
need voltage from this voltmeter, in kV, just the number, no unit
65
